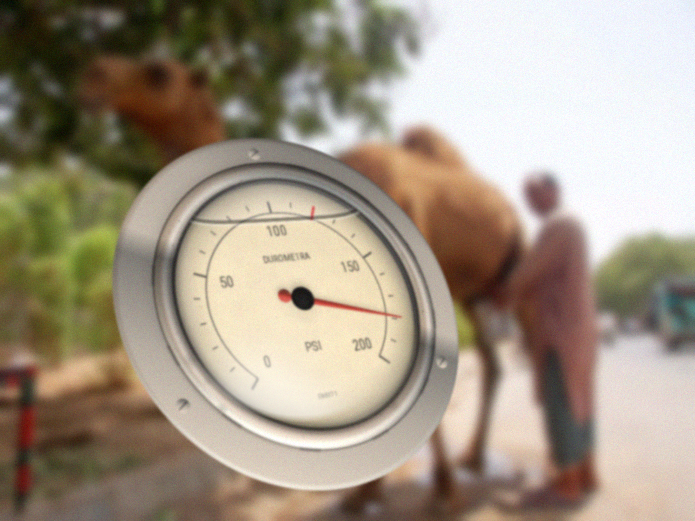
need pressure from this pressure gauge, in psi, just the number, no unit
180
